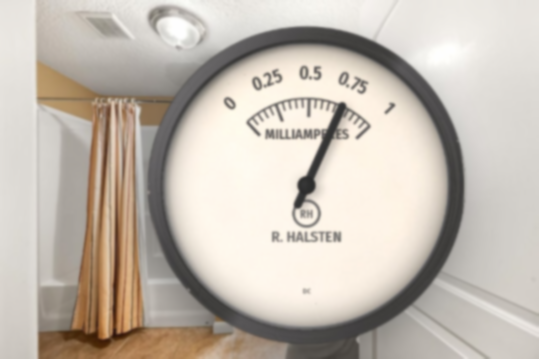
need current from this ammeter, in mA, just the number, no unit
0.75
